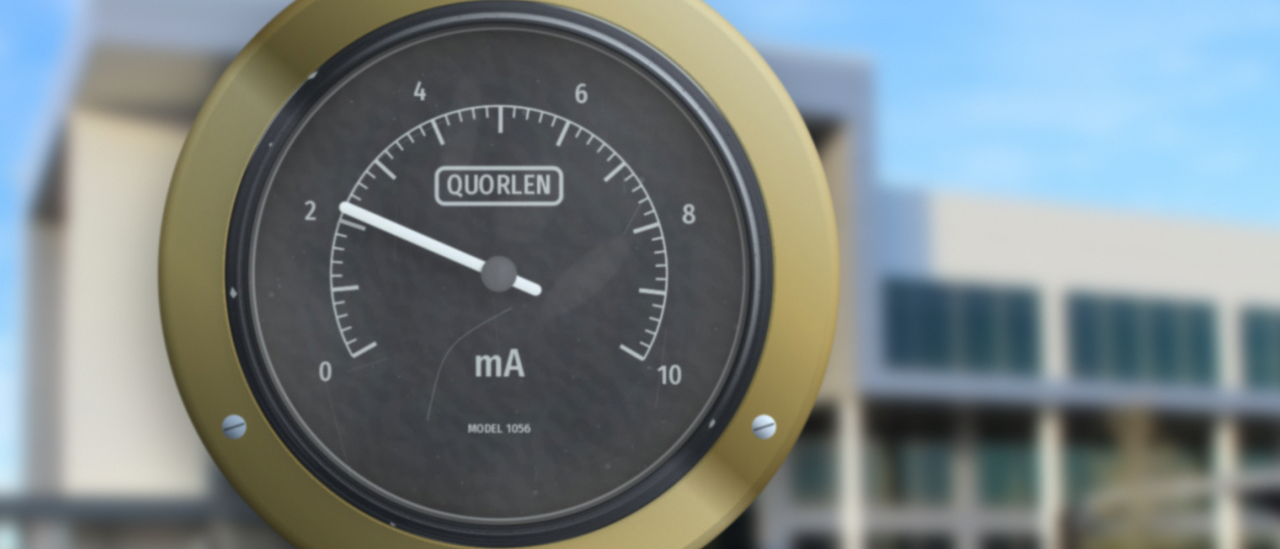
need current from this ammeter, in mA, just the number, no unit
2.2
